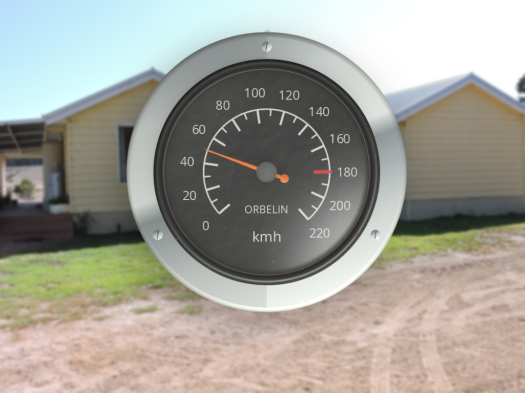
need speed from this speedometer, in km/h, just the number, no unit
50
